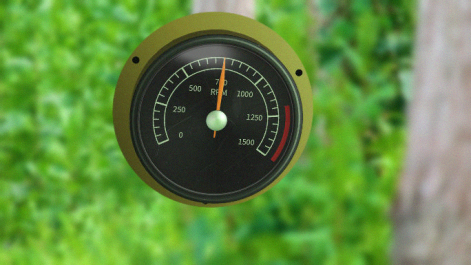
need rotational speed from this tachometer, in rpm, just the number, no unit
750
